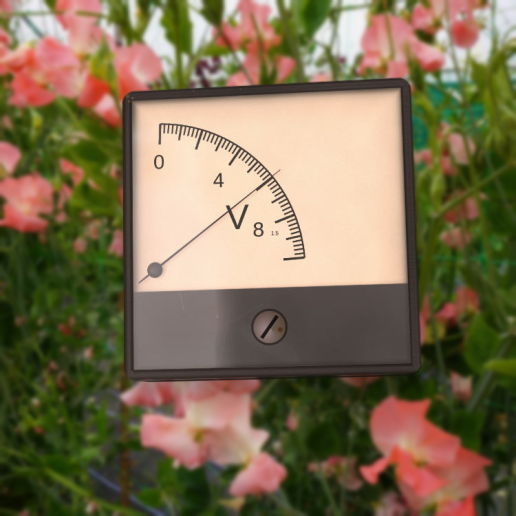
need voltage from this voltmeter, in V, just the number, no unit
6
